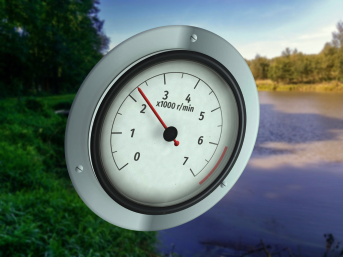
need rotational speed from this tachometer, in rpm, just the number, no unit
2250
